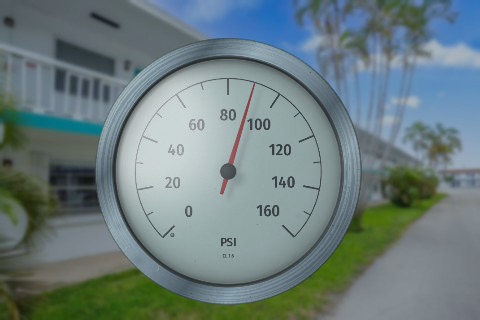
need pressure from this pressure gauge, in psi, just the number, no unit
90
